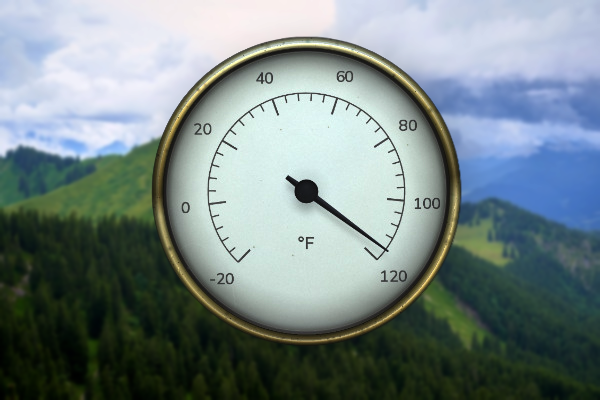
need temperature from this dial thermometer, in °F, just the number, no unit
116
